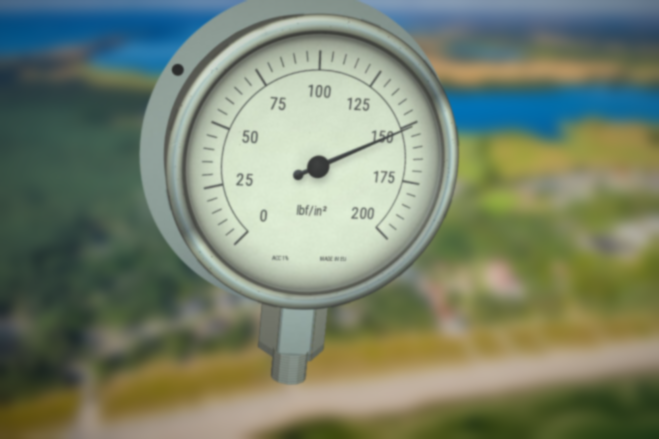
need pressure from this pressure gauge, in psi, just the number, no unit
150
